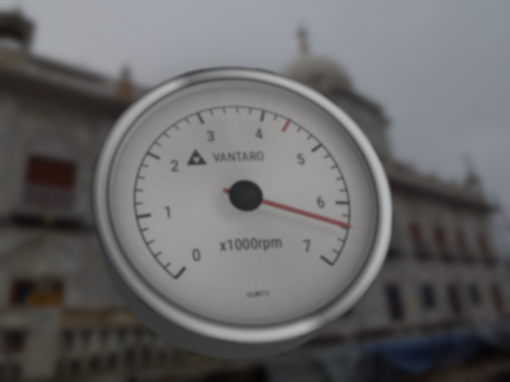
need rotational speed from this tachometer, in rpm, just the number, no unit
6400
